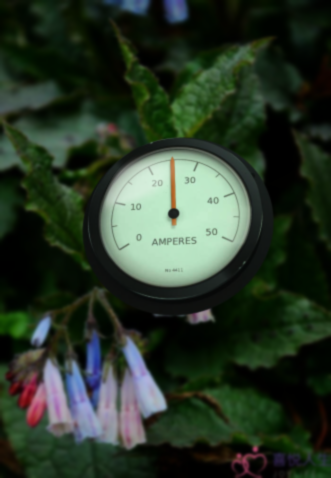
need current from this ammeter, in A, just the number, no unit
25
